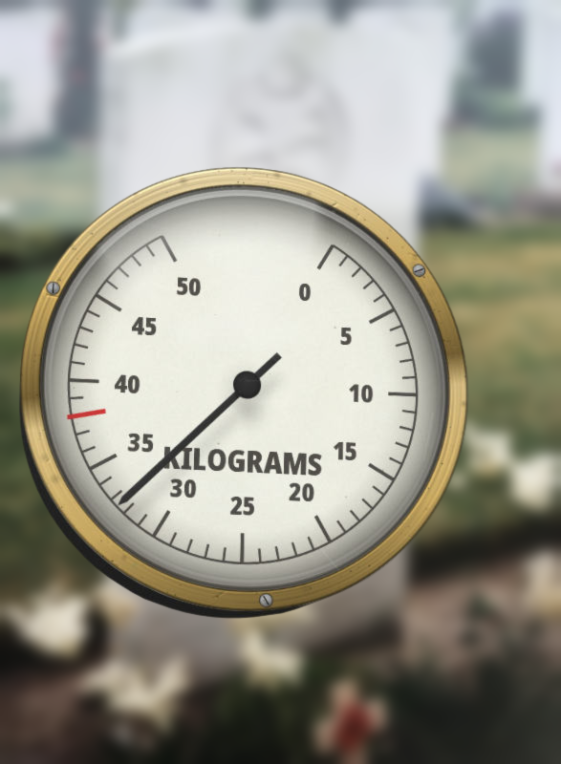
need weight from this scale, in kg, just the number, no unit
32.5
